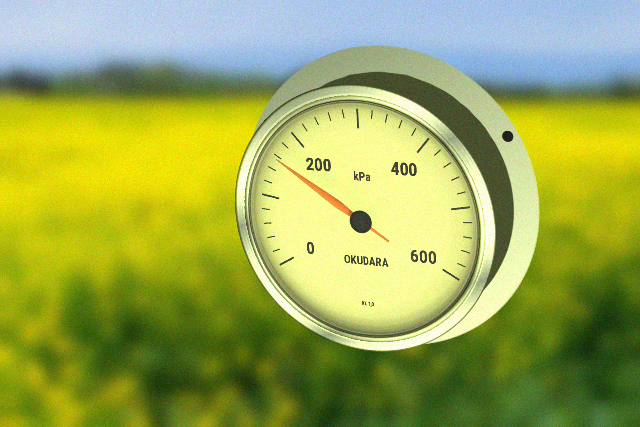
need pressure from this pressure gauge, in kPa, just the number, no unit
160
